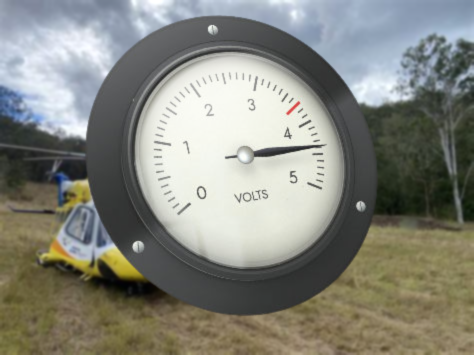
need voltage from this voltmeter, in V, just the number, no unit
4.4
